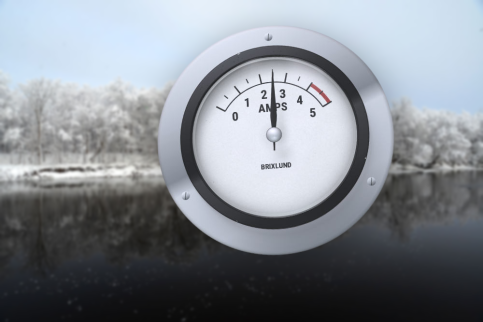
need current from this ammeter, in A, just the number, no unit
2.5
